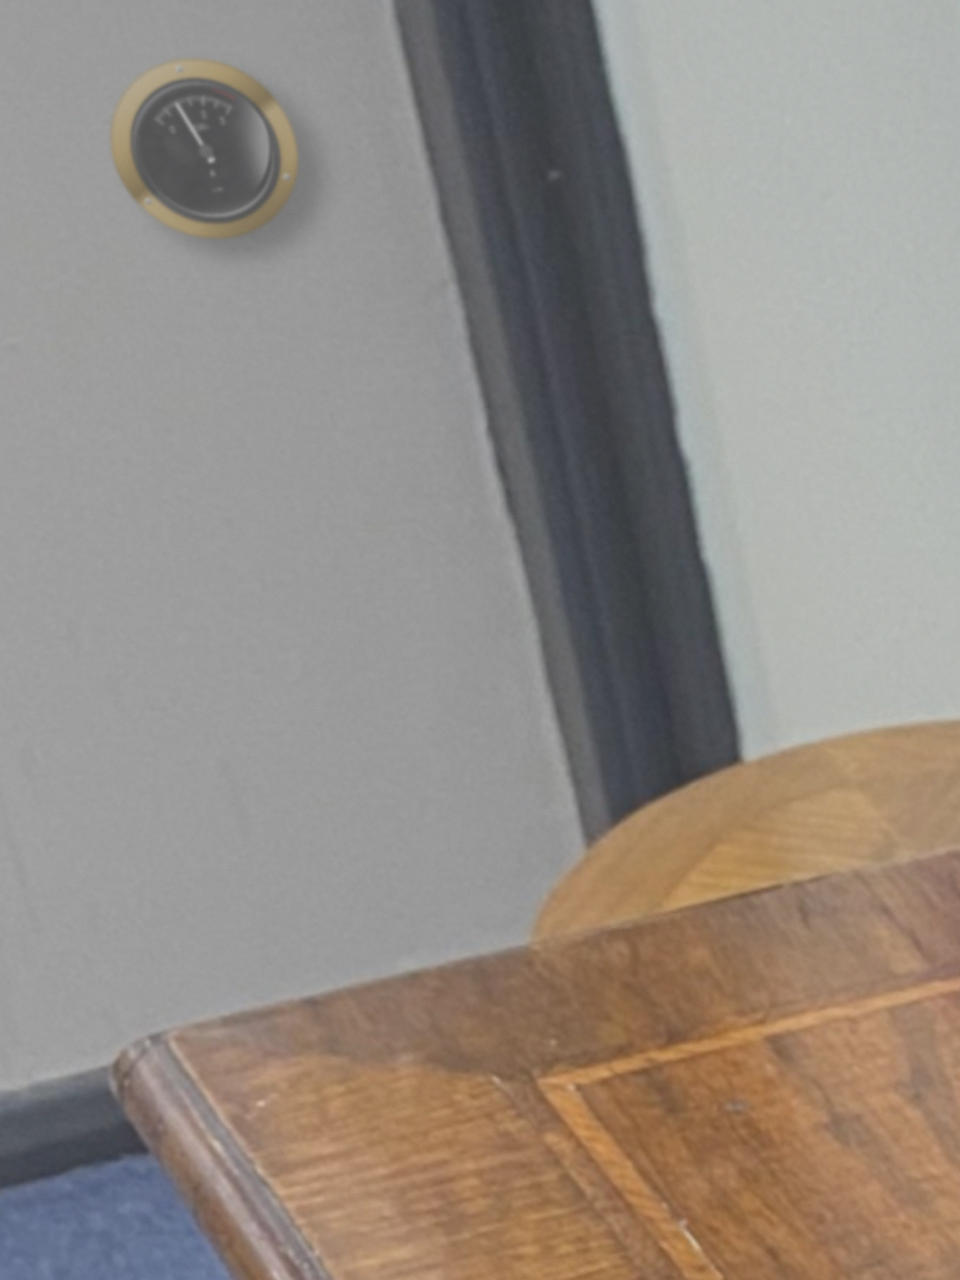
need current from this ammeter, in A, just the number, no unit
1
